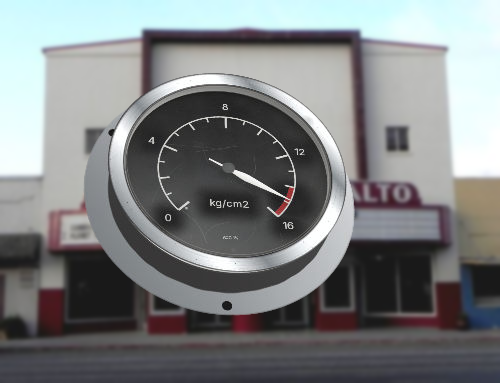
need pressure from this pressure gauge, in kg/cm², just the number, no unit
15
